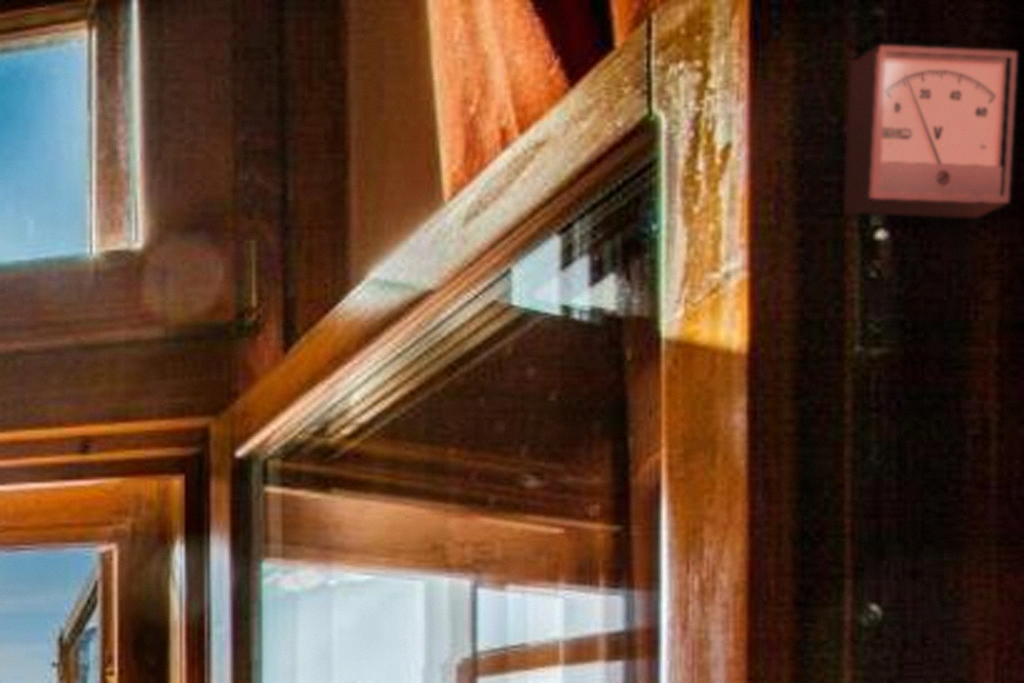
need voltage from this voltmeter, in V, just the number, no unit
10
